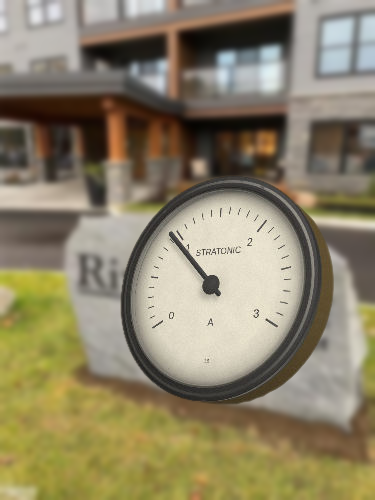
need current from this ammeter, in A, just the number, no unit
0.95
